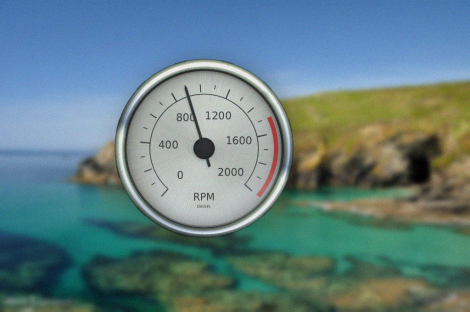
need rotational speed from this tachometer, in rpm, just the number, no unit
900
